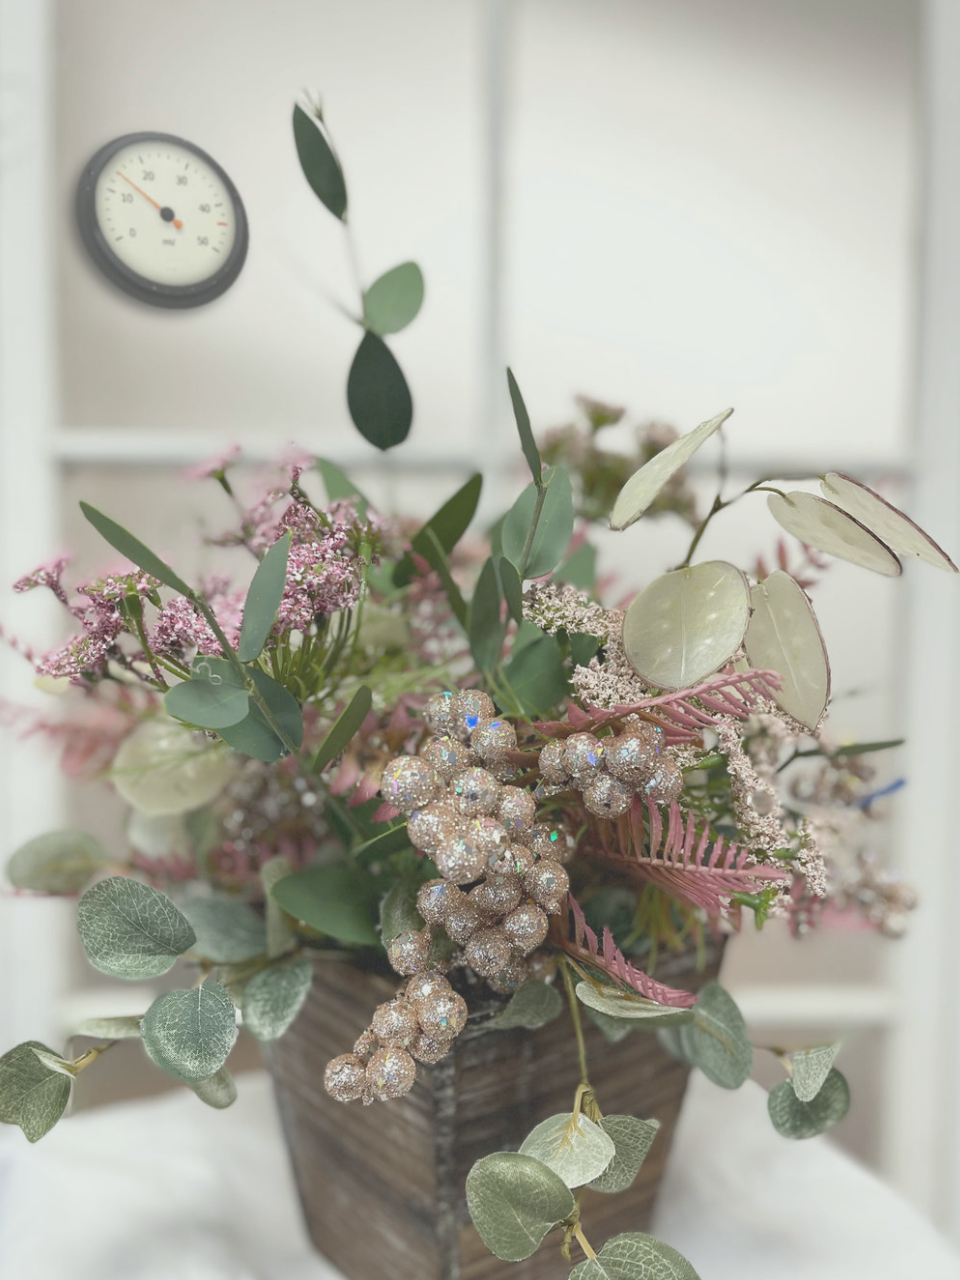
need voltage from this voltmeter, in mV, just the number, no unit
14
